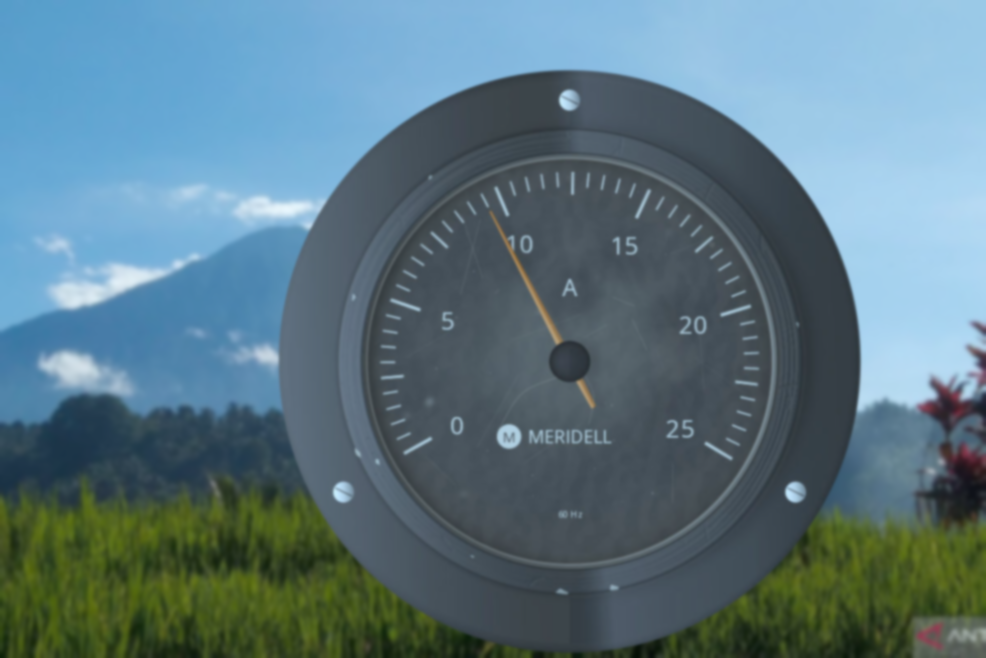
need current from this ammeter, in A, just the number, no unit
9.5
